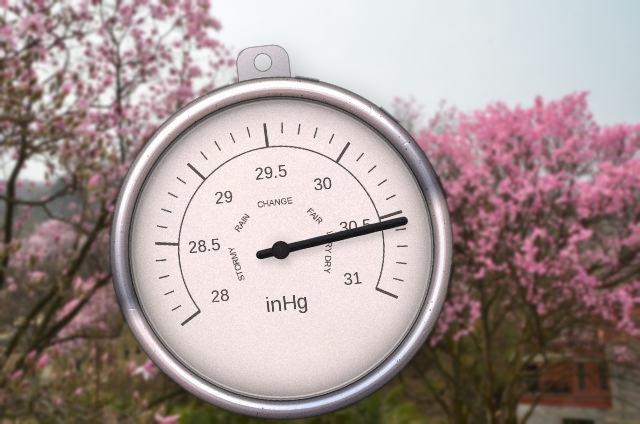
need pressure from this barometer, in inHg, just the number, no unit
30.55
